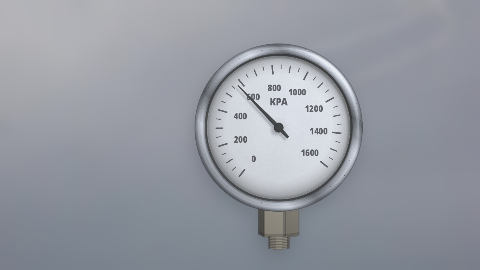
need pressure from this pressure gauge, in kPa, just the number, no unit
575
